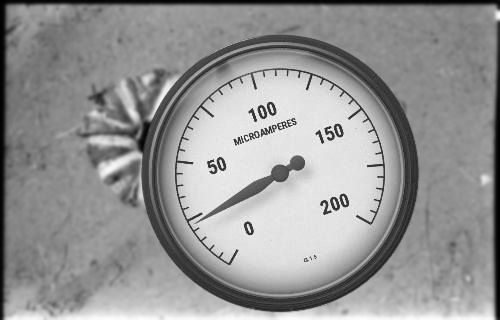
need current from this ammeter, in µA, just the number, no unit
22.5
